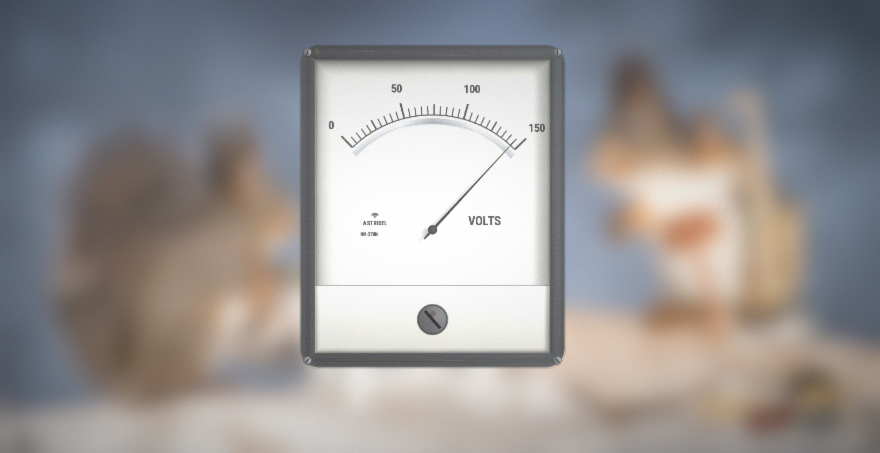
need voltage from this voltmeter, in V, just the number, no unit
145
